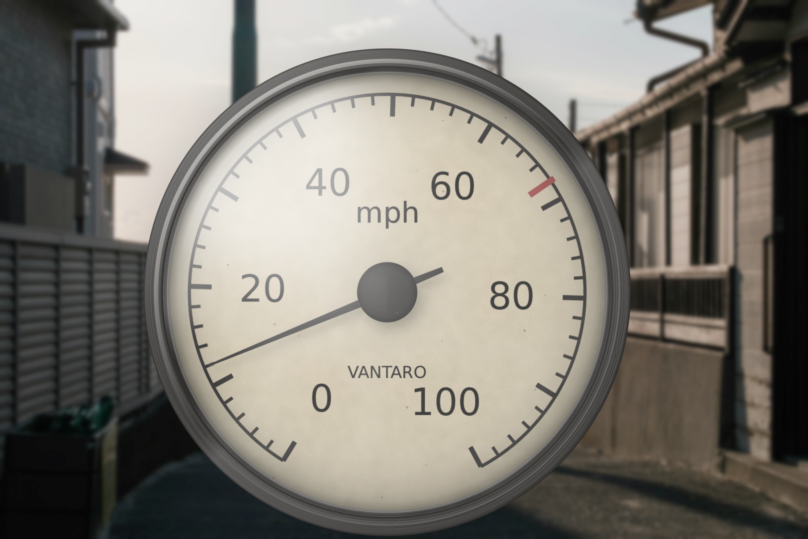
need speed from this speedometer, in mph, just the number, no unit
12
